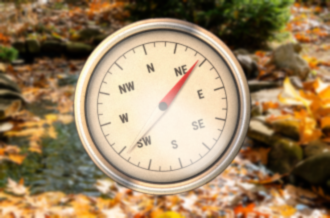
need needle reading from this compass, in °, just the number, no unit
55
